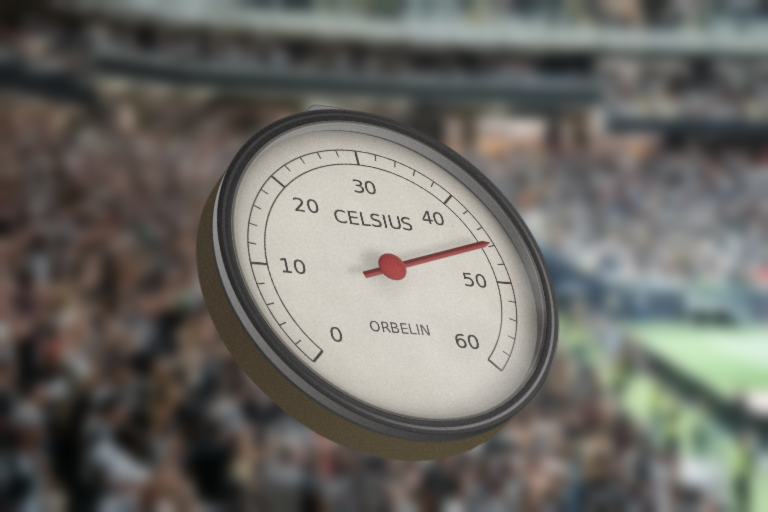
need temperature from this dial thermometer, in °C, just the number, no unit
46
